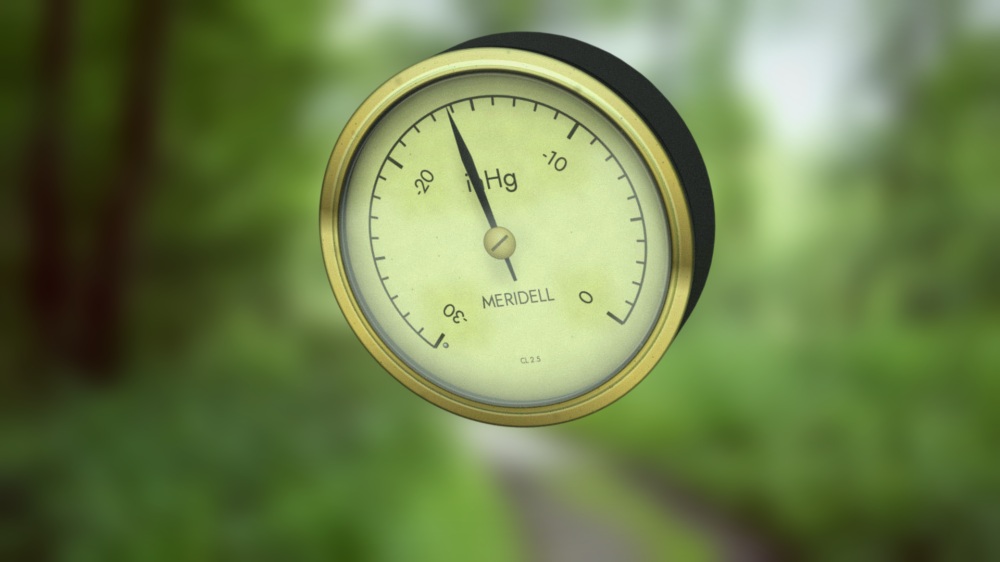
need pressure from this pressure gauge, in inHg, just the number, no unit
-16
